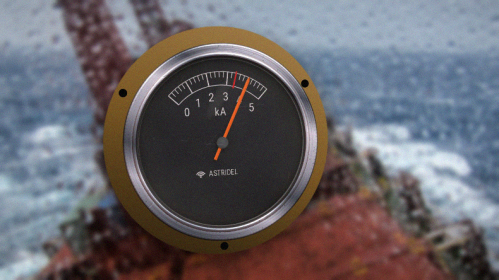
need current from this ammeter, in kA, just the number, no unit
4
